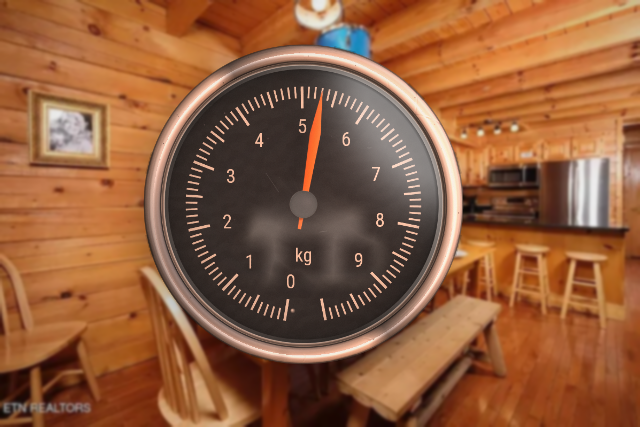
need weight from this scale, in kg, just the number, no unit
5.3
